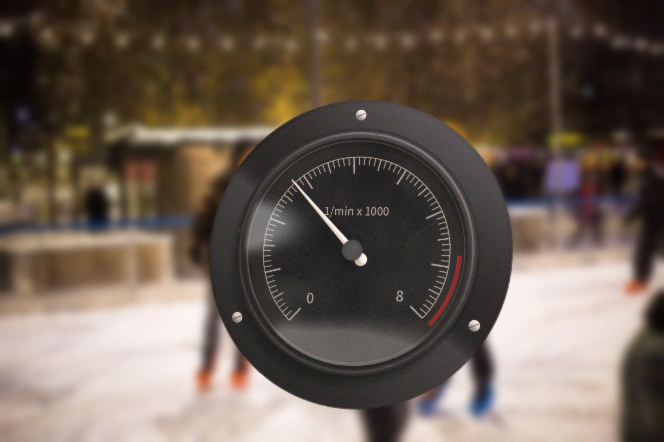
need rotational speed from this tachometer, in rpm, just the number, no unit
2800
